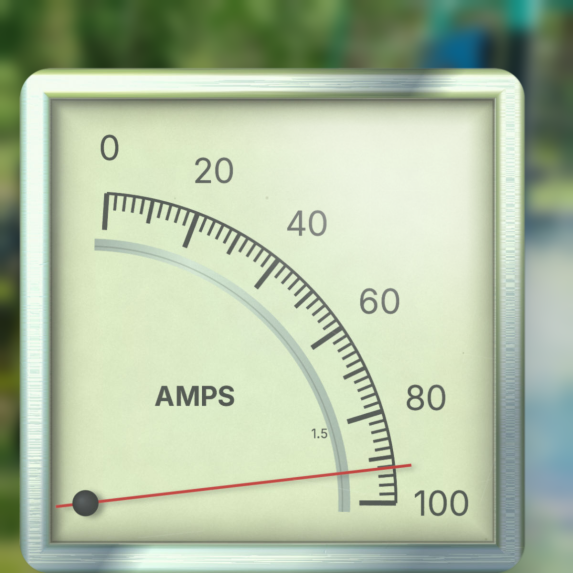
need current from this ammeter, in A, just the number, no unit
92
